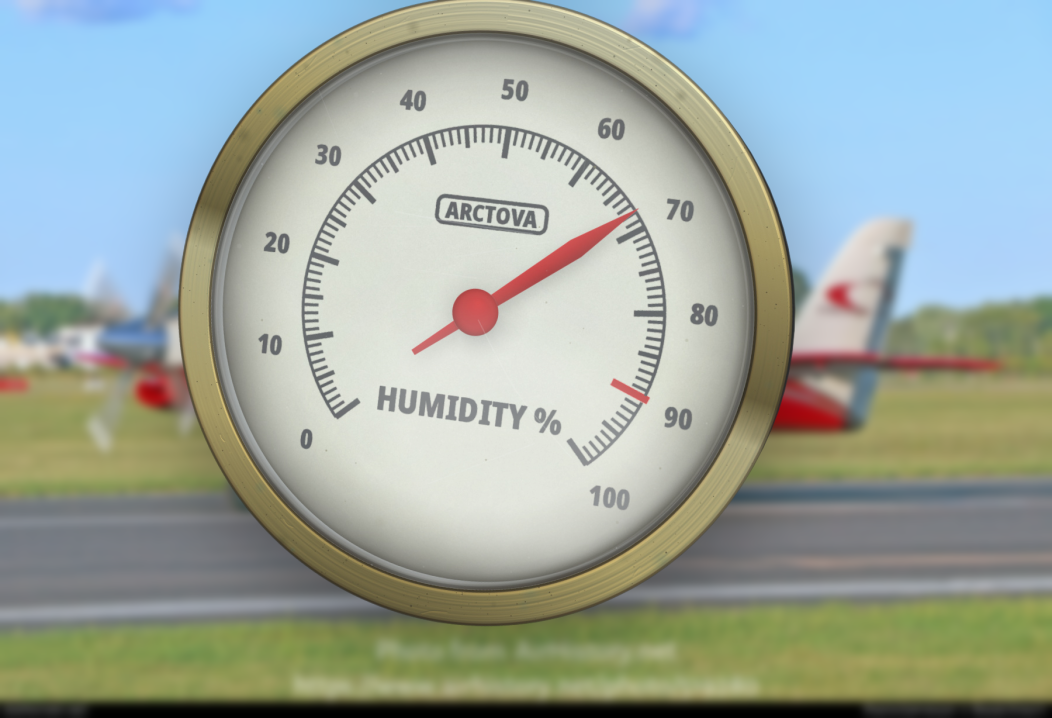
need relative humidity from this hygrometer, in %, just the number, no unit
68
